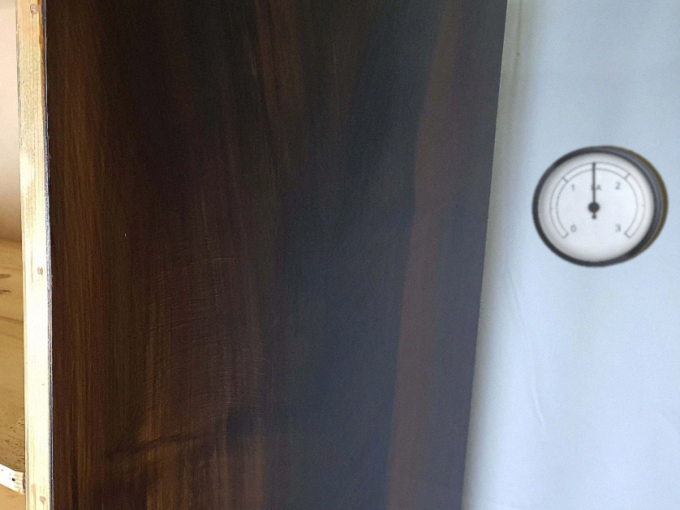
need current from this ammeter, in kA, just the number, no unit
1.5
